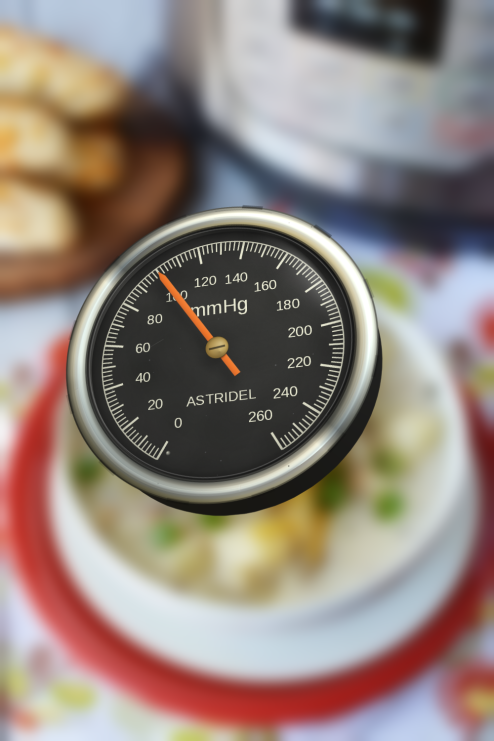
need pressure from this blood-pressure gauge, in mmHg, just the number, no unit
100
